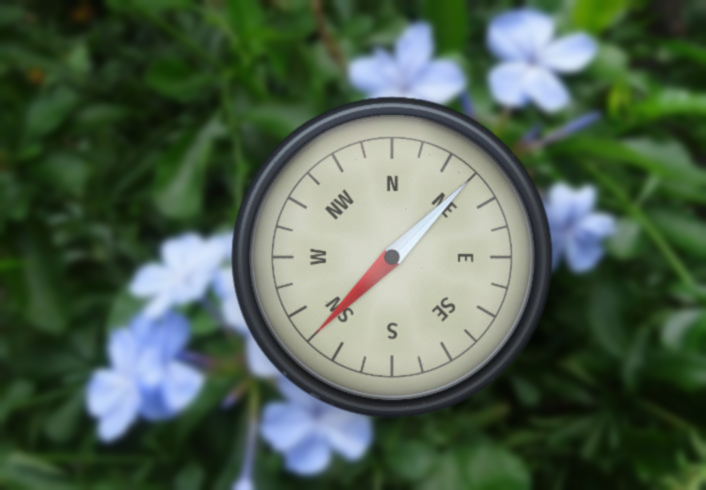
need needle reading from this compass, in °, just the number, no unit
225
